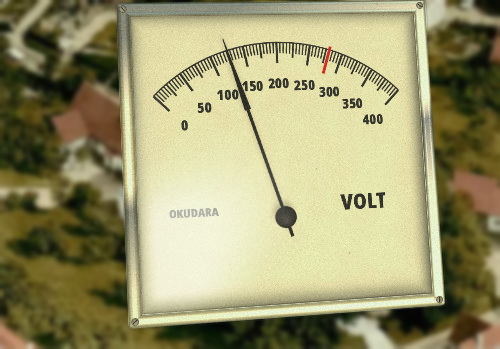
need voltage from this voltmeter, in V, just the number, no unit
125
